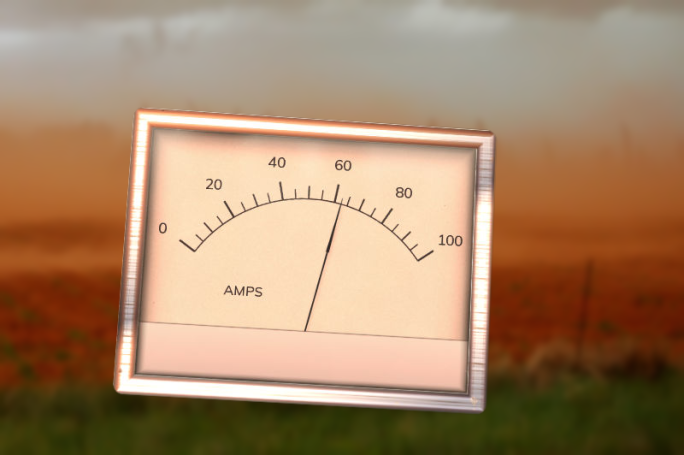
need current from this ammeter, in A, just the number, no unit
62.5
